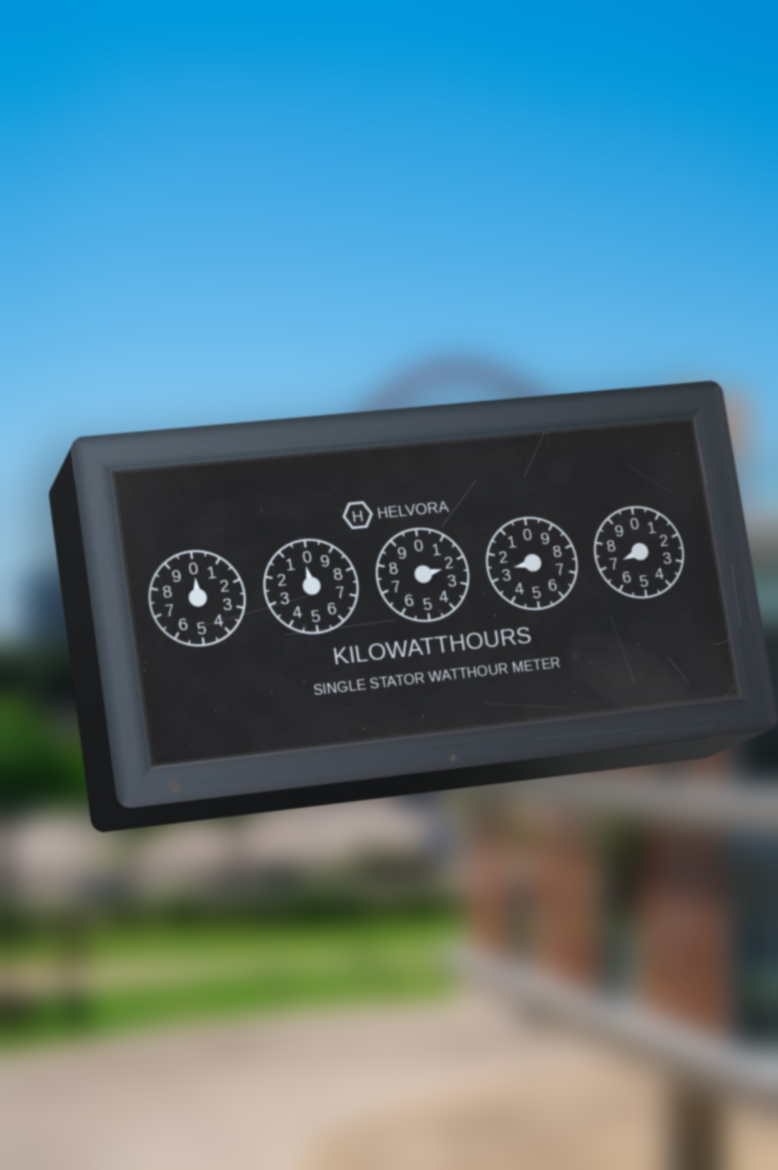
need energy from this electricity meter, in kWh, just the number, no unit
227
